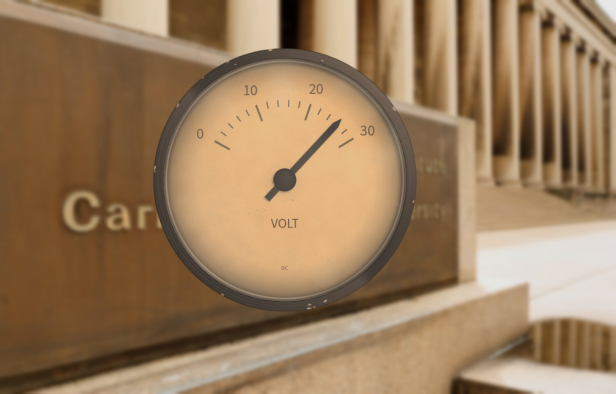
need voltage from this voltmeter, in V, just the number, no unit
26
